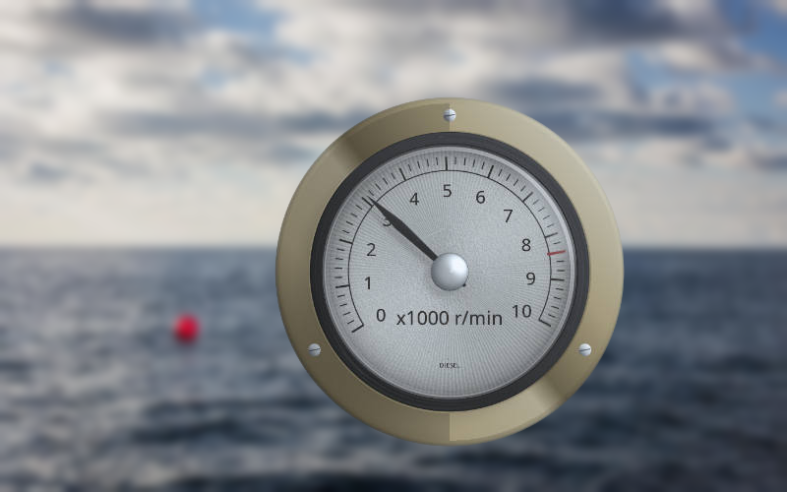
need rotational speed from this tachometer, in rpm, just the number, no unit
3100
